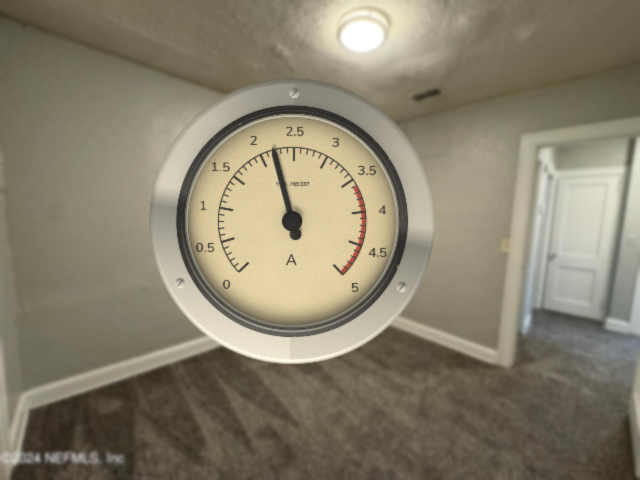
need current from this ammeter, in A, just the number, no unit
2.2
